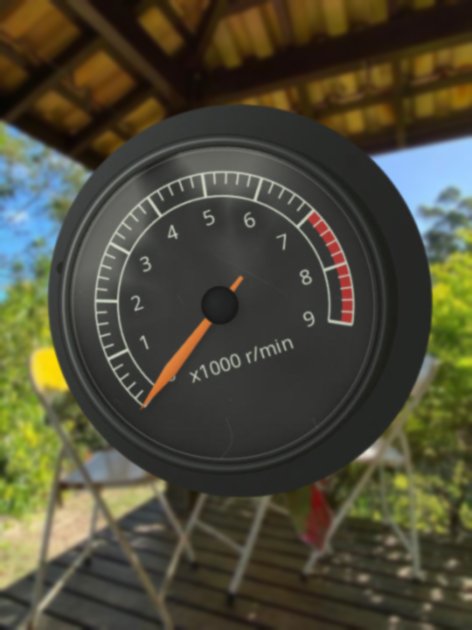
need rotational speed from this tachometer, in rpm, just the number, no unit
0
